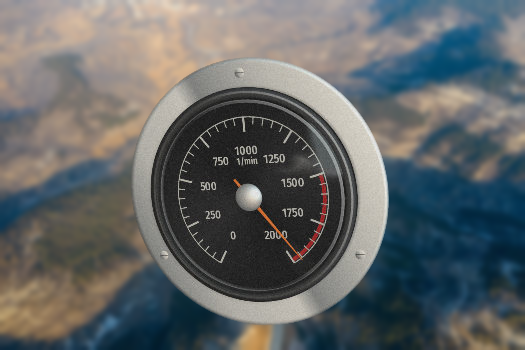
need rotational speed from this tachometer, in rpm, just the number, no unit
1950
